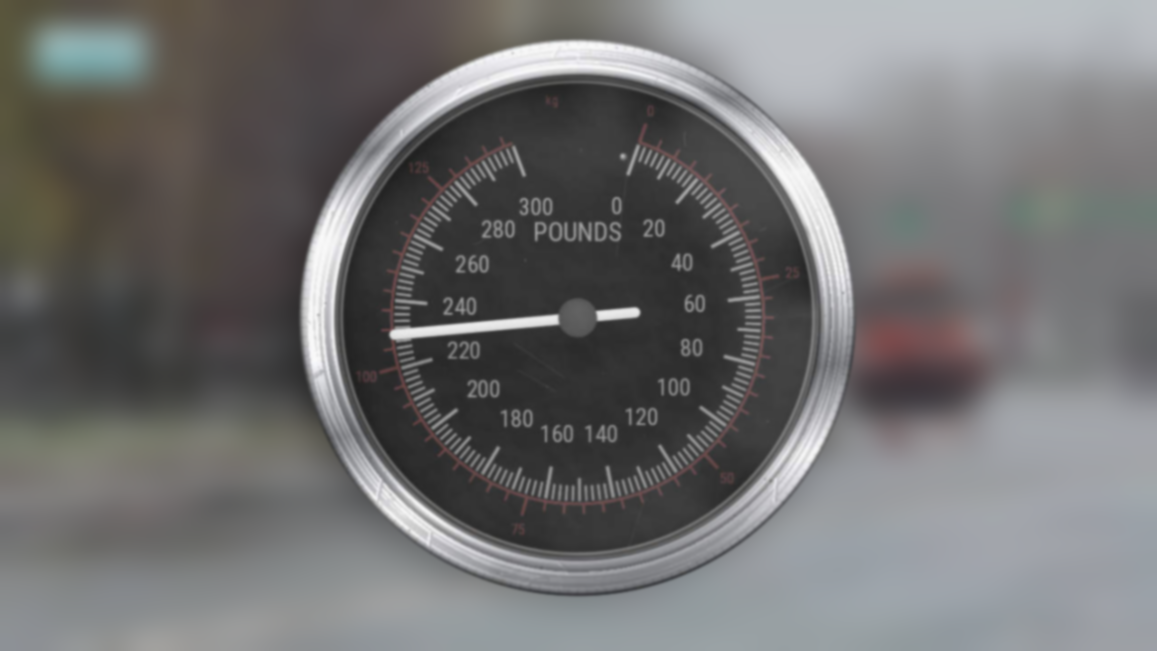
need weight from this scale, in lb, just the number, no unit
230
